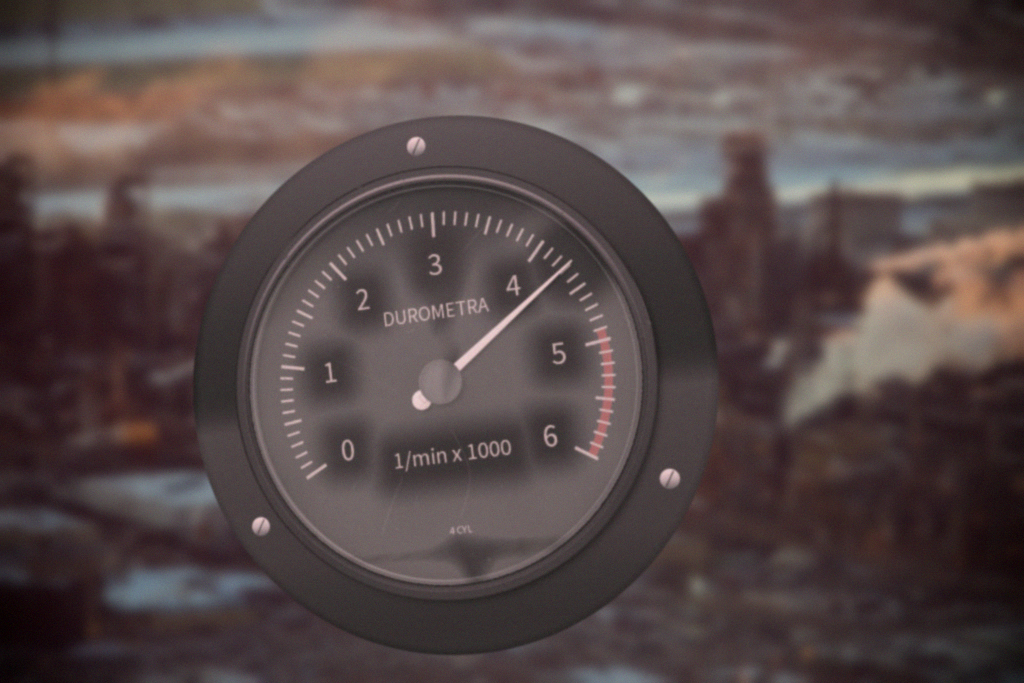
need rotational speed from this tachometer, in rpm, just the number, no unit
4300
